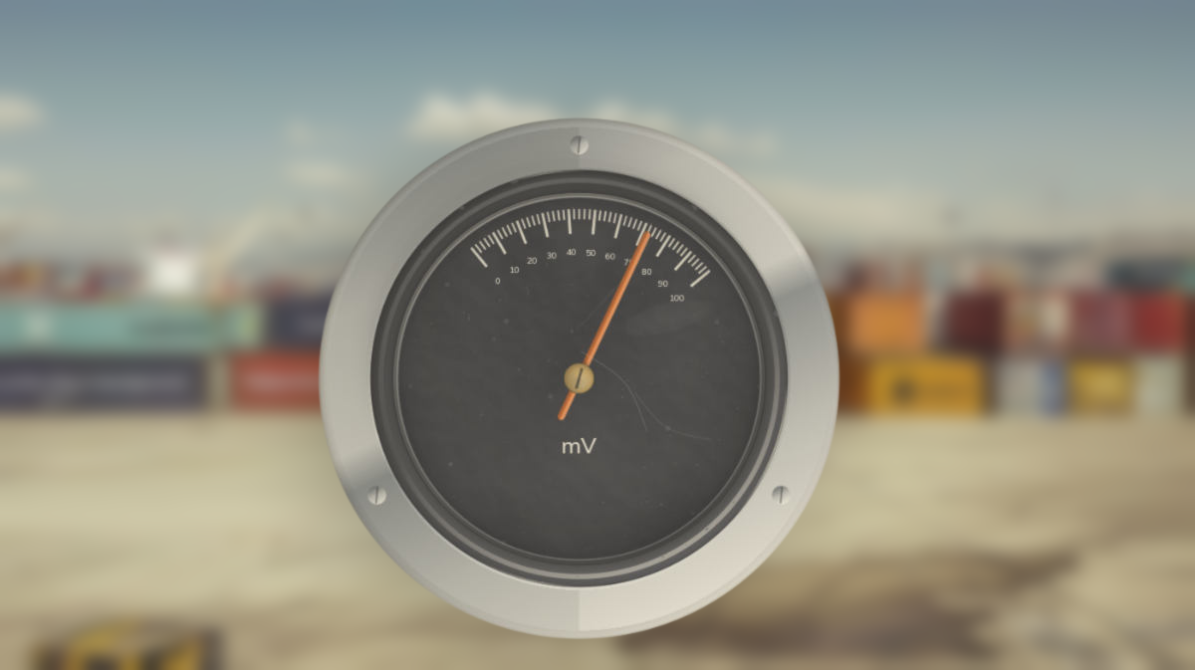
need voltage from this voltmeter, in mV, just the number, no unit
72
